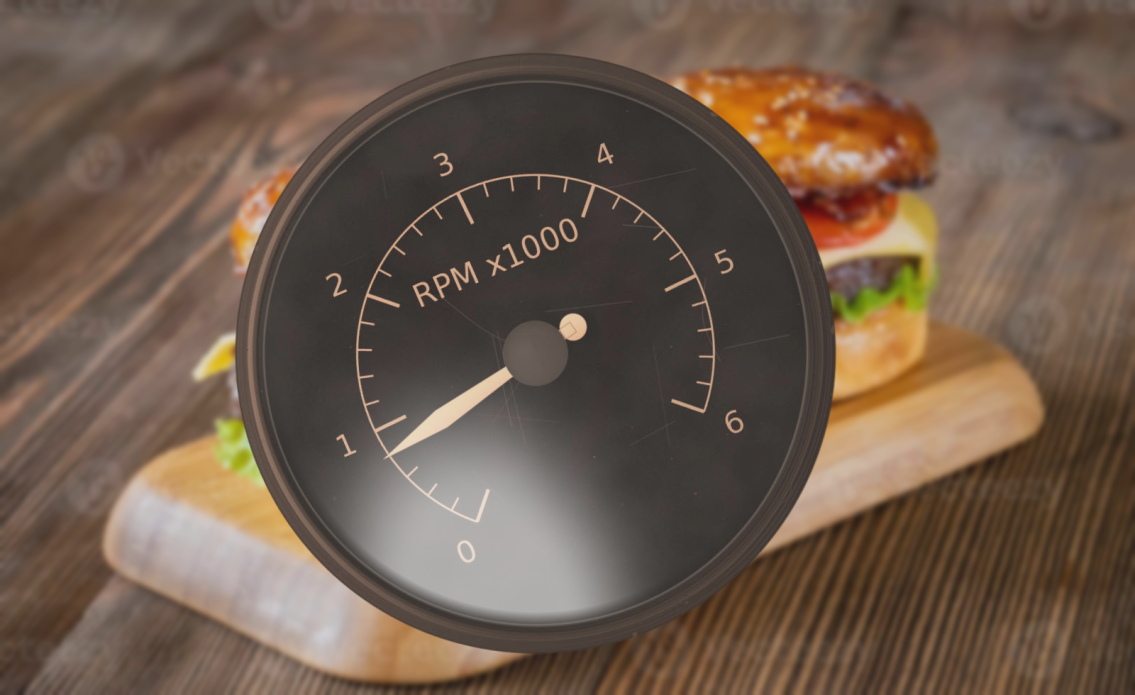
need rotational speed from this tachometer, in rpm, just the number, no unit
800
